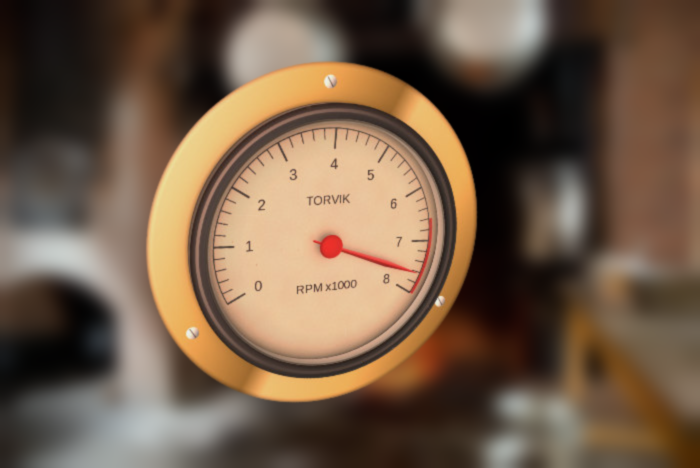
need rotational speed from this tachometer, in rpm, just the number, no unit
7600
